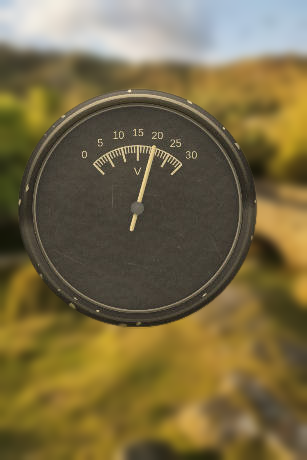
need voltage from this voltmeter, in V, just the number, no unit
20
